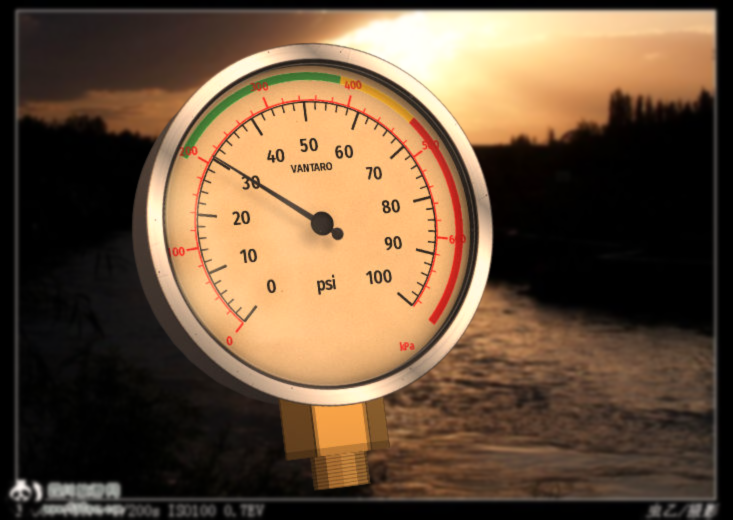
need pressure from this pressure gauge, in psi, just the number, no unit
30
